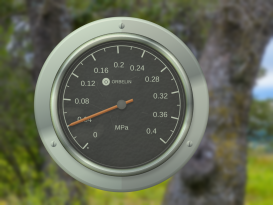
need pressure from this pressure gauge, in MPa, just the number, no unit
0.04
